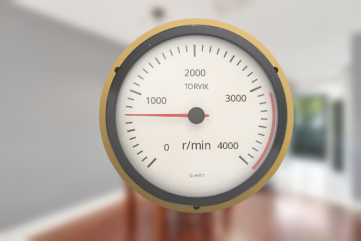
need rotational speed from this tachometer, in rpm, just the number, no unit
700
